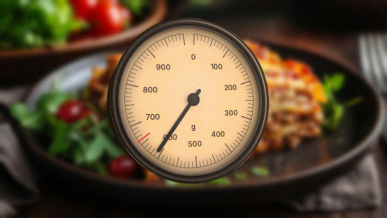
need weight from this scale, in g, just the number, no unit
610
